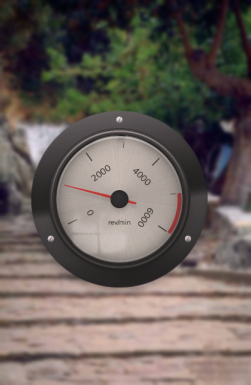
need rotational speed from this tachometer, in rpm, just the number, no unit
1000
